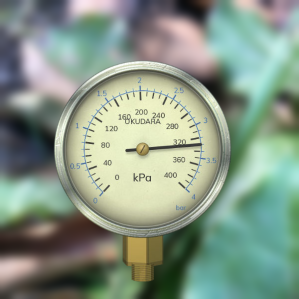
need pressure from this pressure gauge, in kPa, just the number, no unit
330
